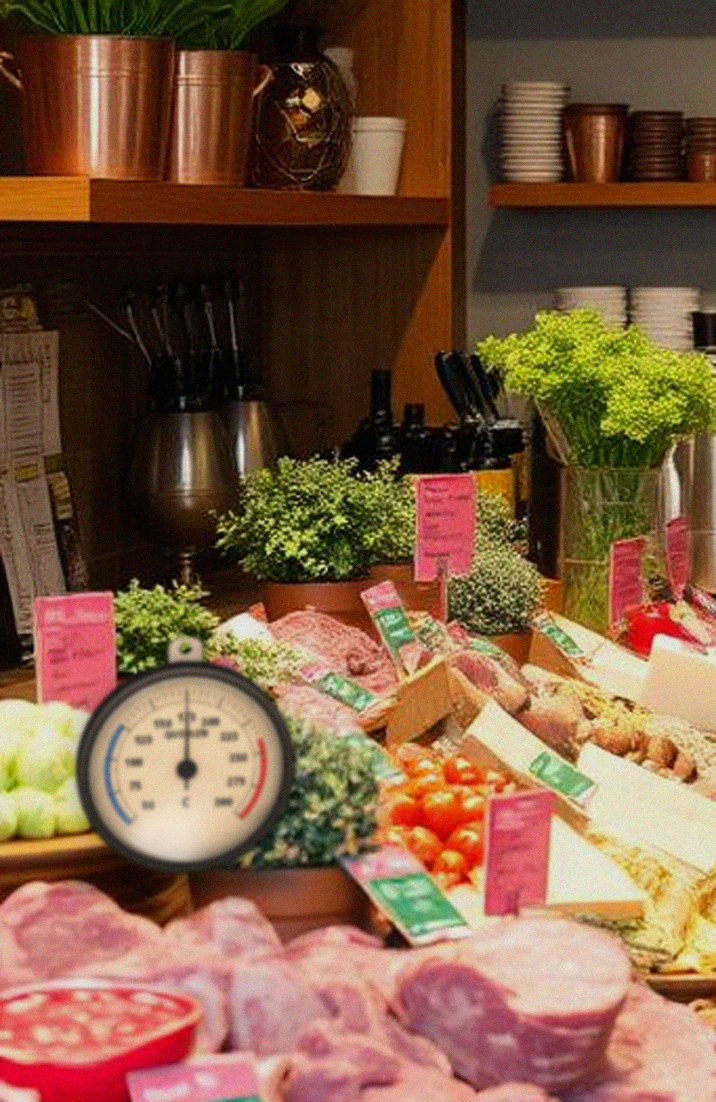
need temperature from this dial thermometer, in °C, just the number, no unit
175
